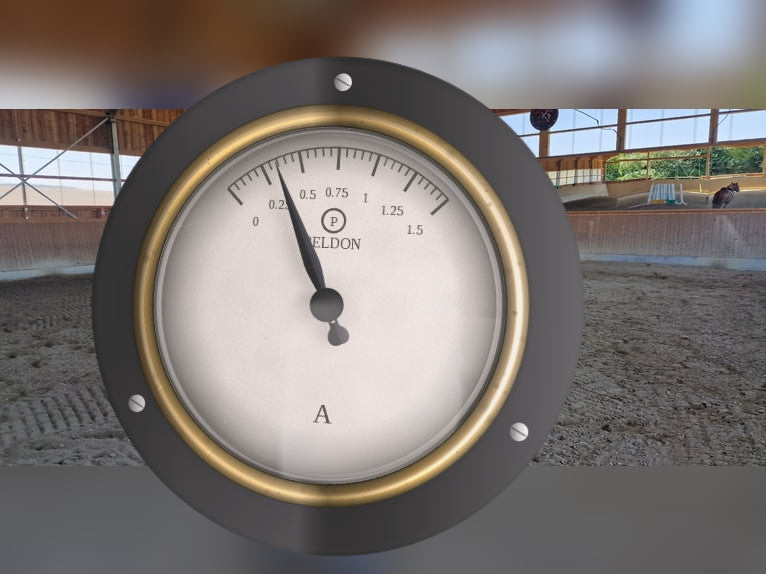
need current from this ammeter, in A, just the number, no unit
0.35
